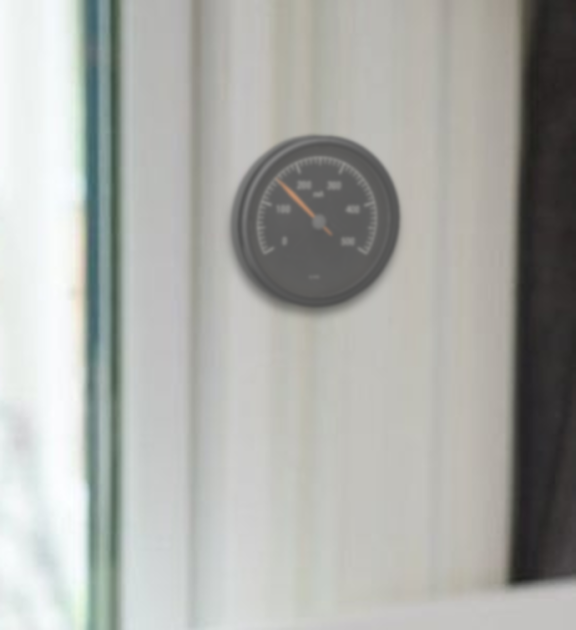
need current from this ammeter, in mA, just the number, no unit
150
